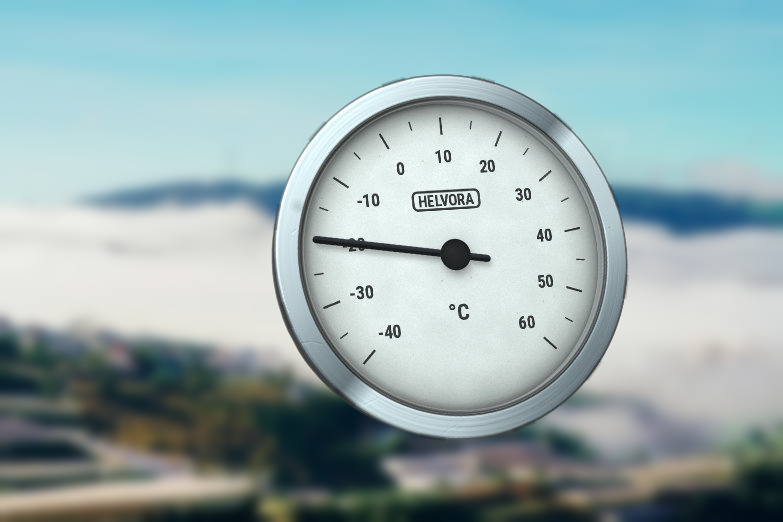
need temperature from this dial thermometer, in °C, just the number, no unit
-20
